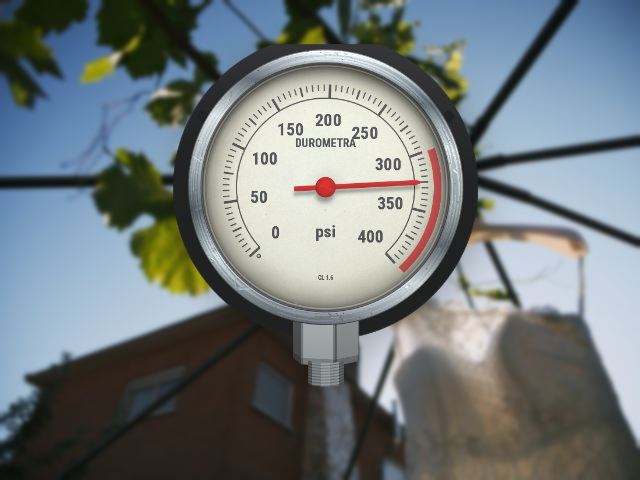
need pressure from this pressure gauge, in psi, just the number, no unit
325
